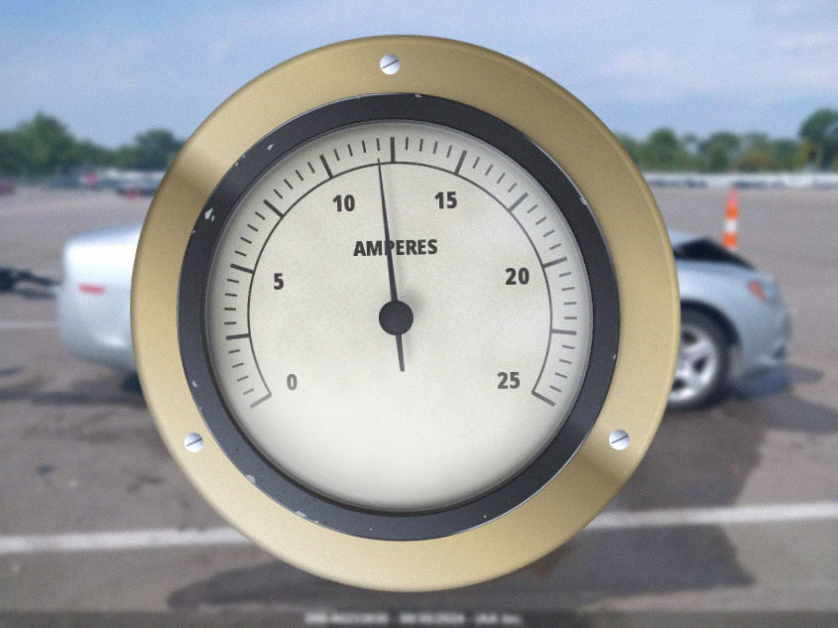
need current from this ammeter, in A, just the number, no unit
12
